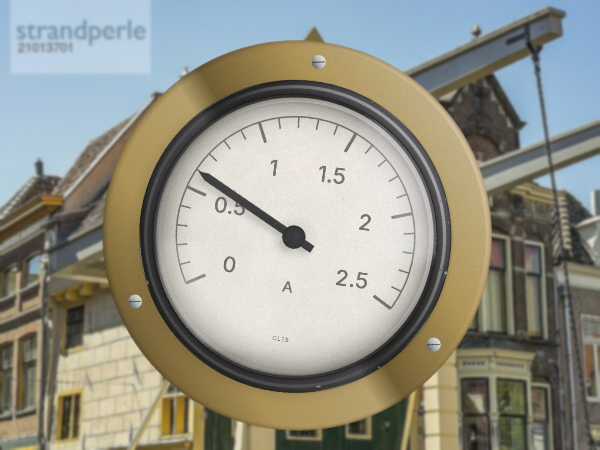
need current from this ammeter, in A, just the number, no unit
0.6
